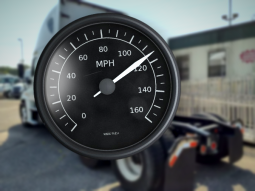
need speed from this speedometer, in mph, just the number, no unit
115
